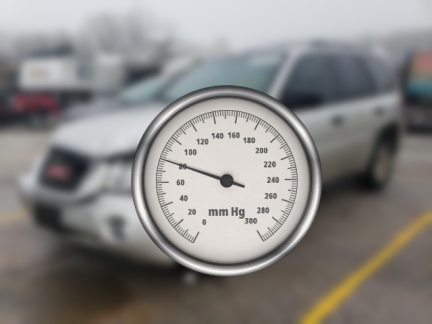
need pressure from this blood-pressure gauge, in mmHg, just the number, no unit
80
